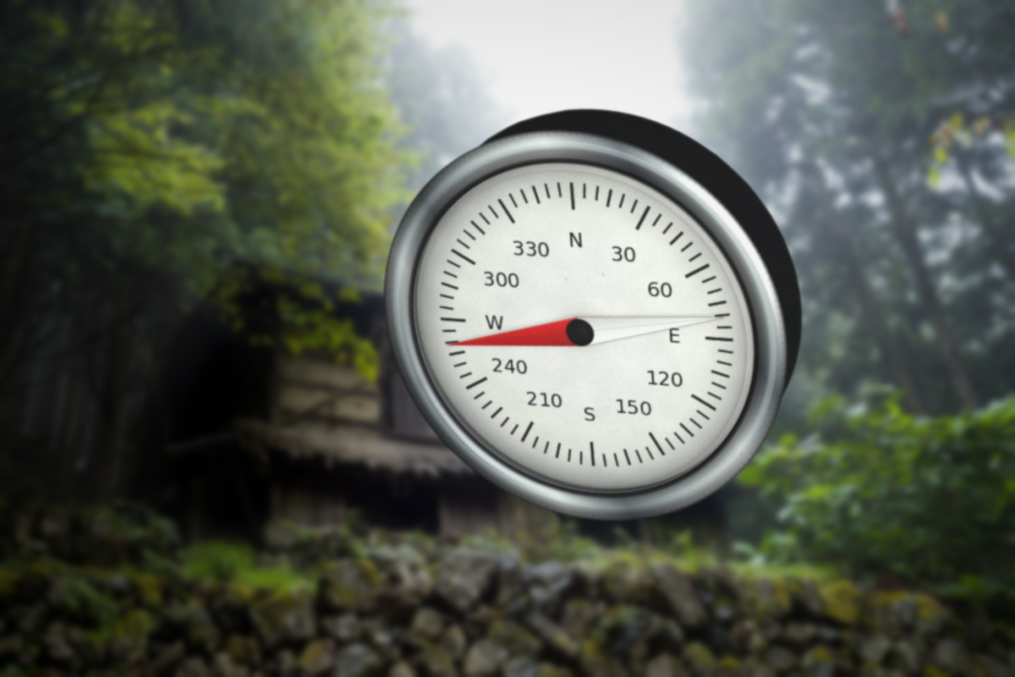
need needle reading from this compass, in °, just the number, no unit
260
